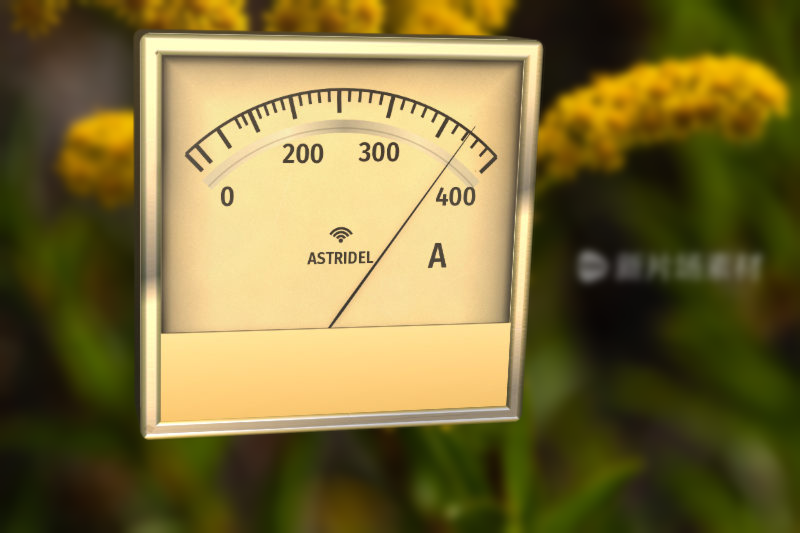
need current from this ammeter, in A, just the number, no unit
370
